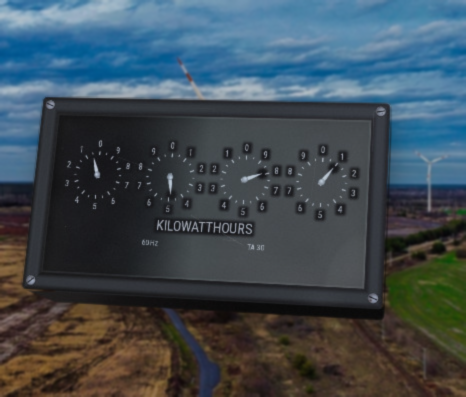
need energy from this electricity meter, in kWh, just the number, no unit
481
